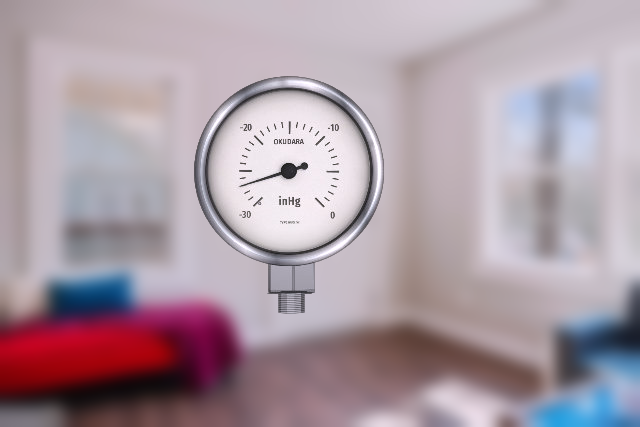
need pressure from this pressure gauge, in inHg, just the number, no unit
-27
